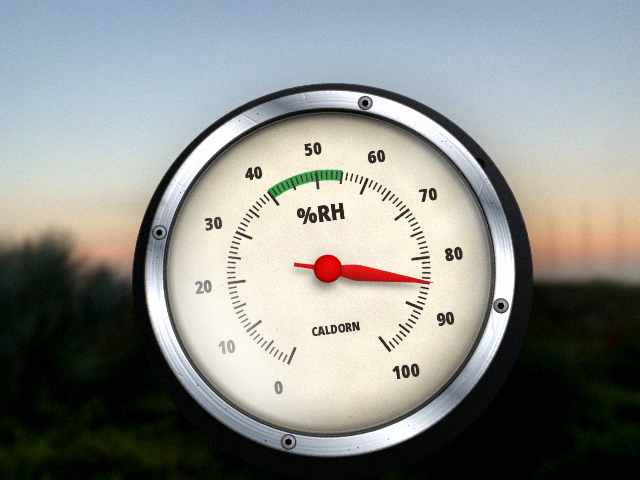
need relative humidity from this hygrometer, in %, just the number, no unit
85
